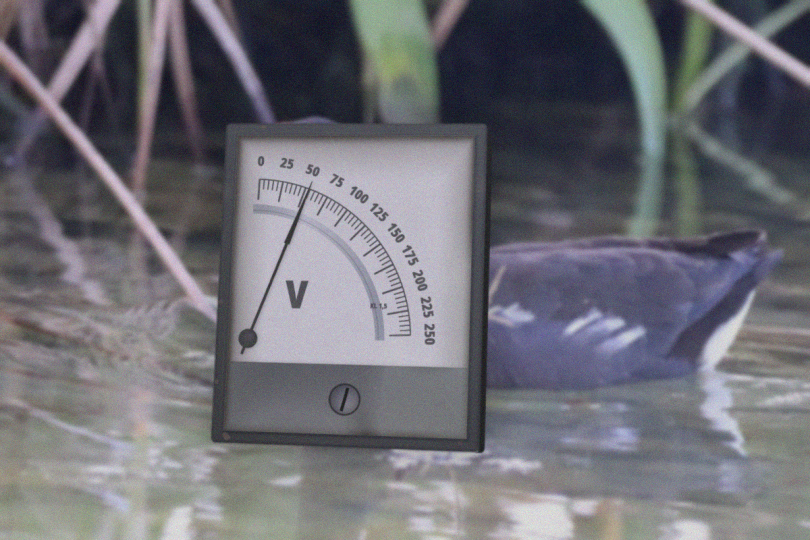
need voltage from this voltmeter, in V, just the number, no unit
55
